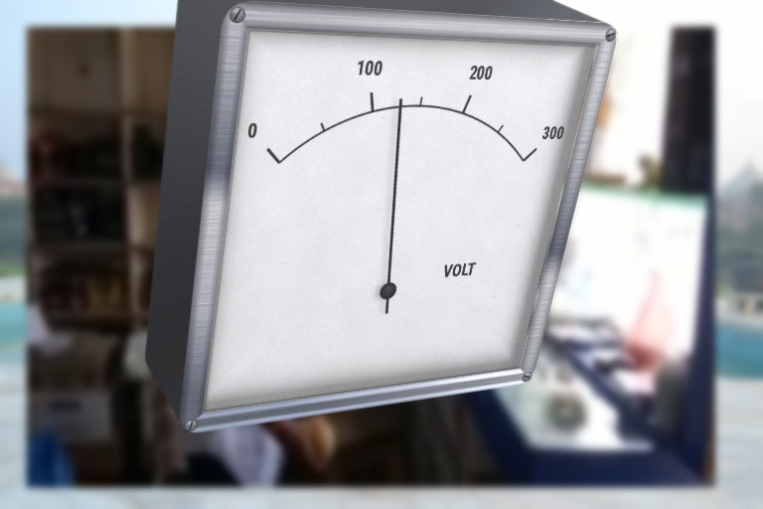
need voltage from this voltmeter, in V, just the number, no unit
125
